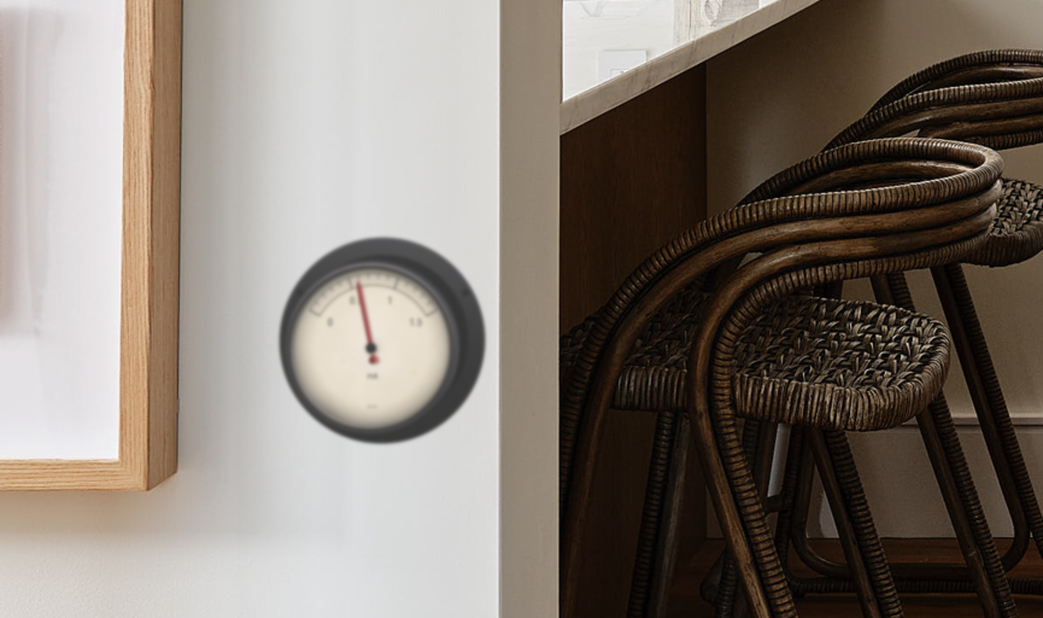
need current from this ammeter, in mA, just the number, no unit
0.6
